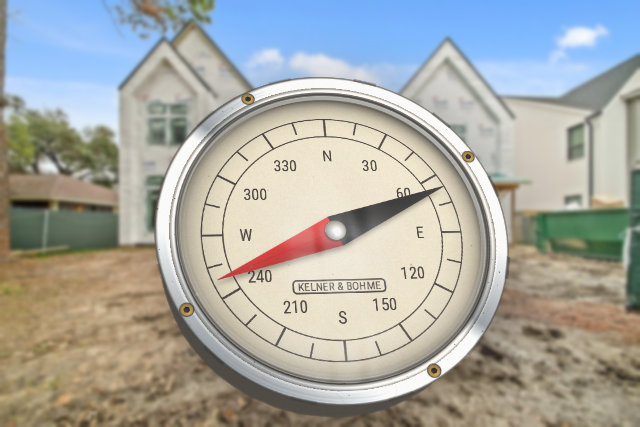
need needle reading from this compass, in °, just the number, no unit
247.5
